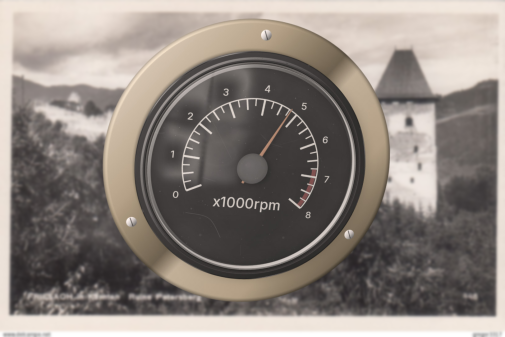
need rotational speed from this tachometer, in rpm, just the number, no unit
4750
